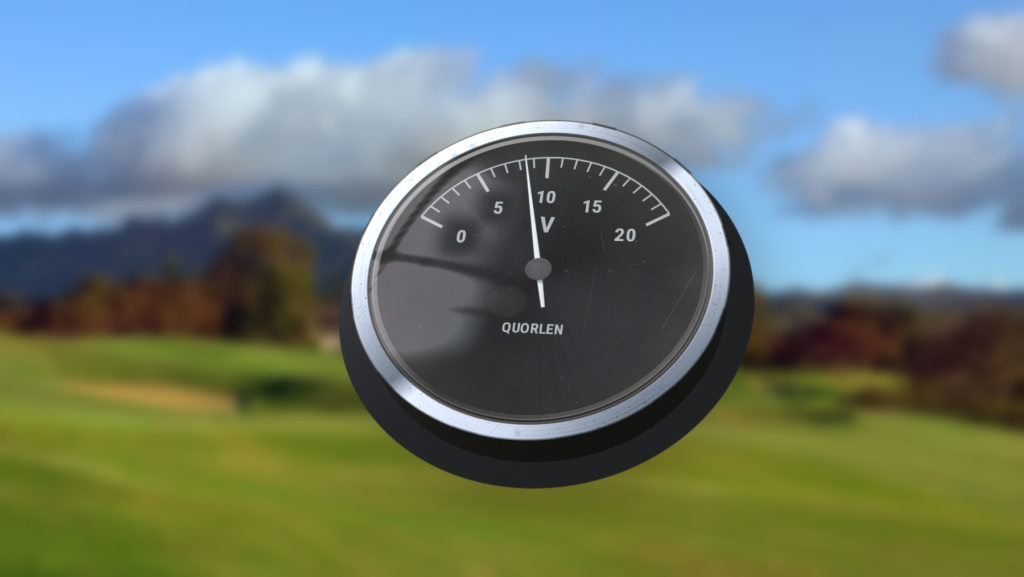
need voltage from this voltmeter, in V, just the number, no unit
8.5
